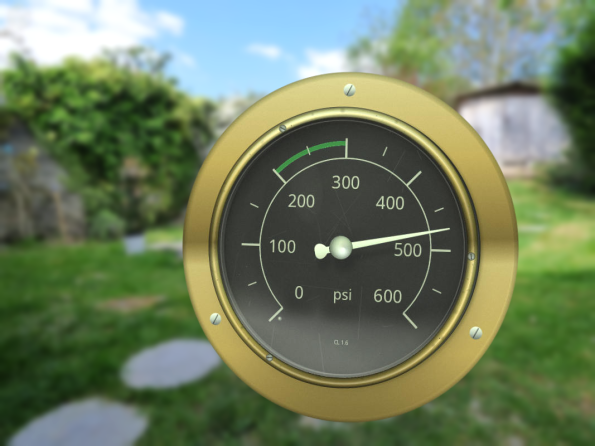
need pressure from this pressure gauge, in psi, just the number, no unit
475
